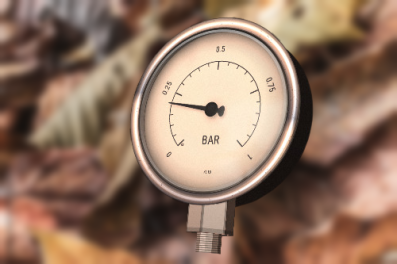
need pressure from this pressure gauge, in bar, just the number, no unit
0.2
